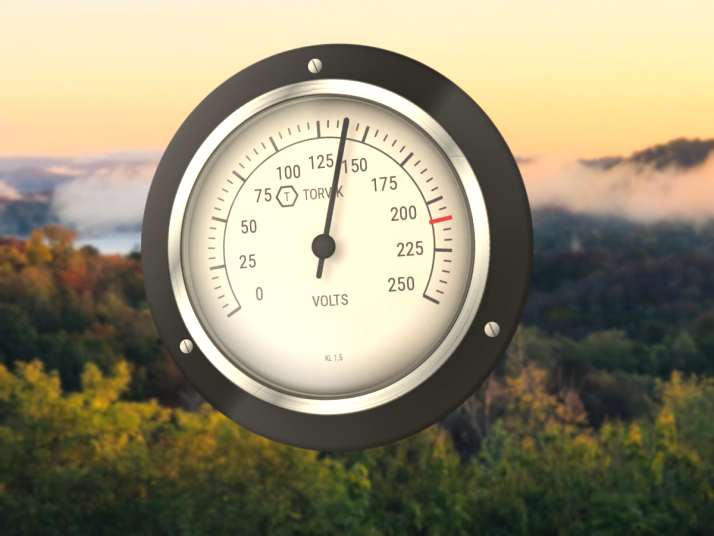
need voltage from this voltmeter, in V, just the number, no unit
140
